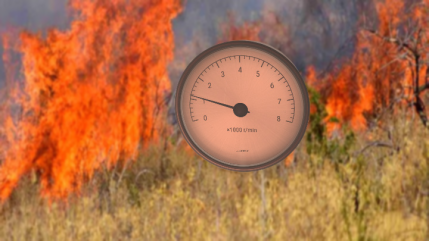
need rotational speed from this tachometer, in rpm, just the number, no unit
1200
